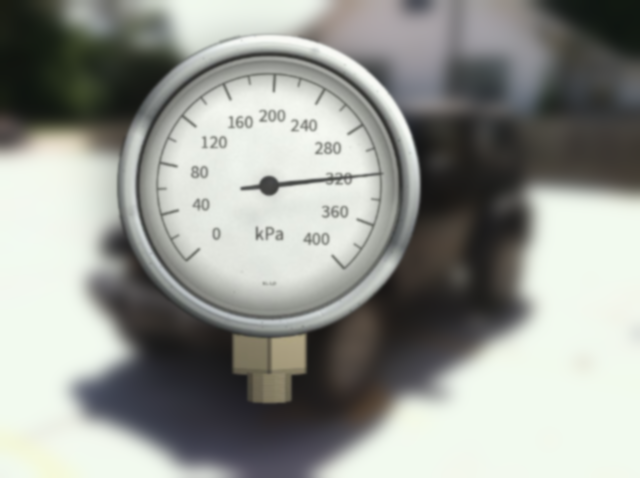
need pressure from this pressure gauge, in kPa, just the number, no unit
320
